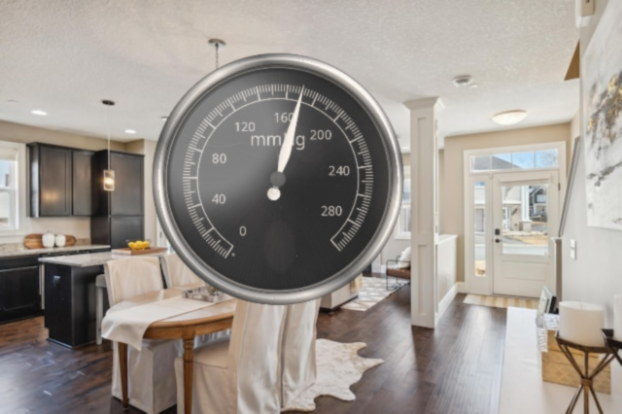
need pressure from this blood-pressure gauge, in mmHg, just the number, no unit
170
